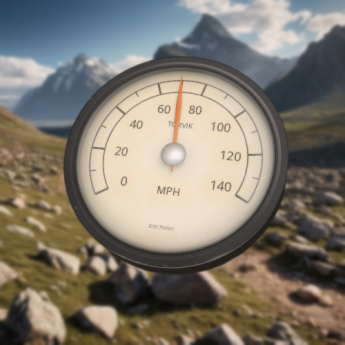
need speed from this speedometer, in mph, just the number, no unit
70
